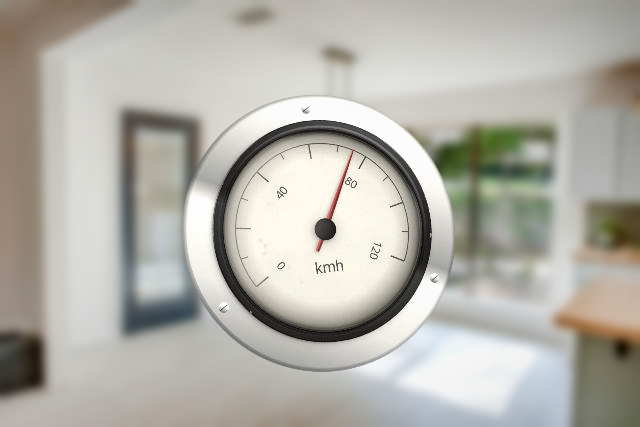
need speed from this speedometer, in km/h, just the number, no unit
75
